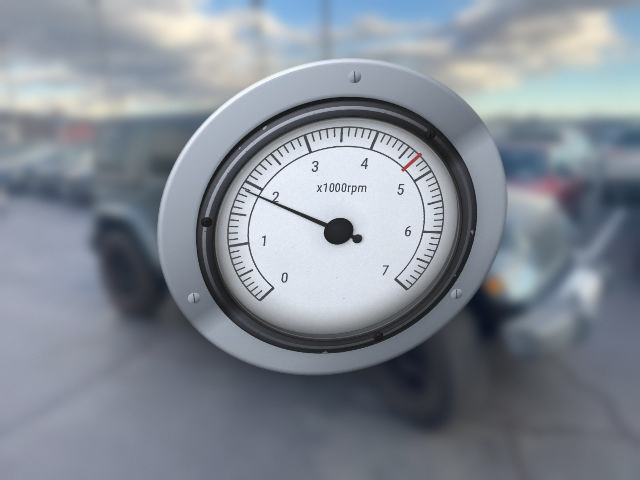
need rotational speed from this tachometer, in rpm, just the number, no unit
1900
